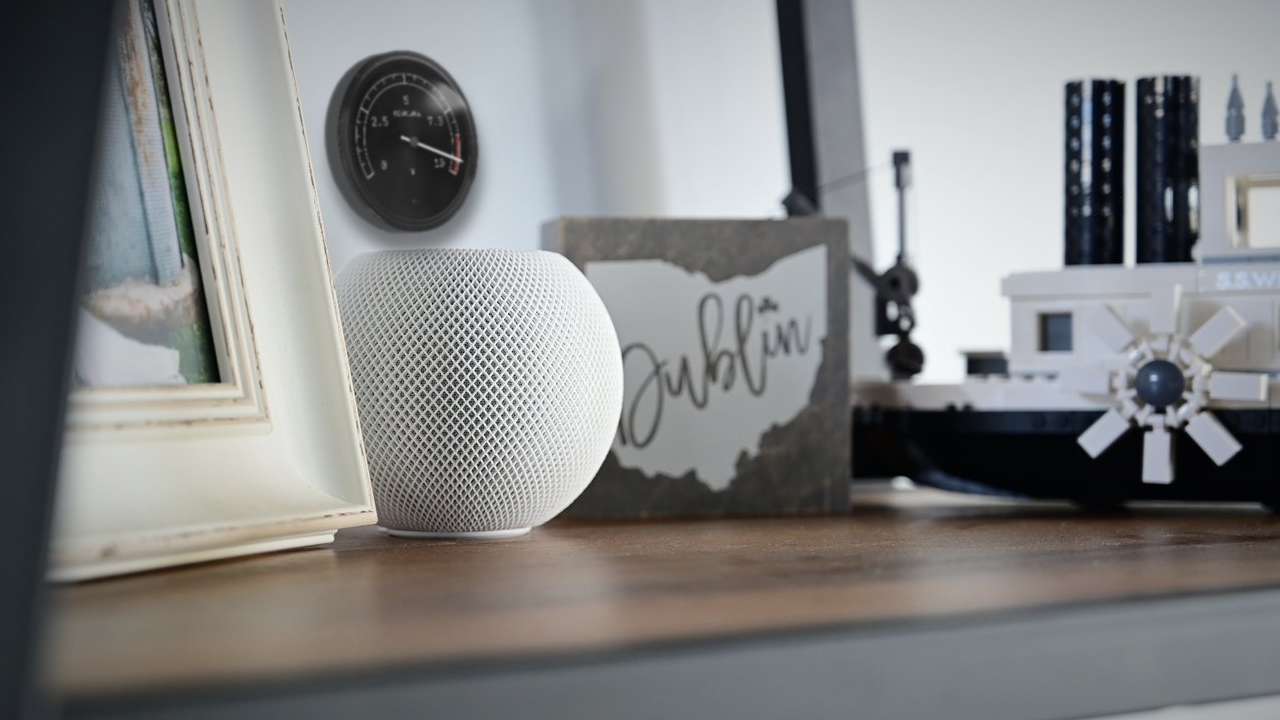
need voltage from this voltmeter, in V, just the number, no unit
9.5
